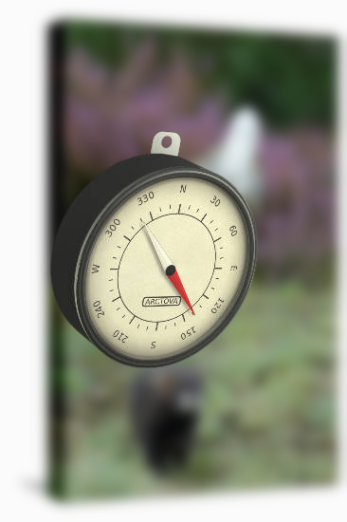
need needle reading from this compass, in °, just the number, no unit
140
